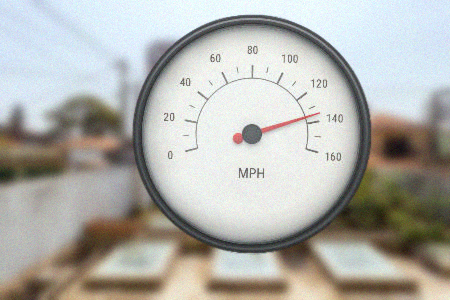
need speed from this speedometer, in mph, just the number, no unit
135
